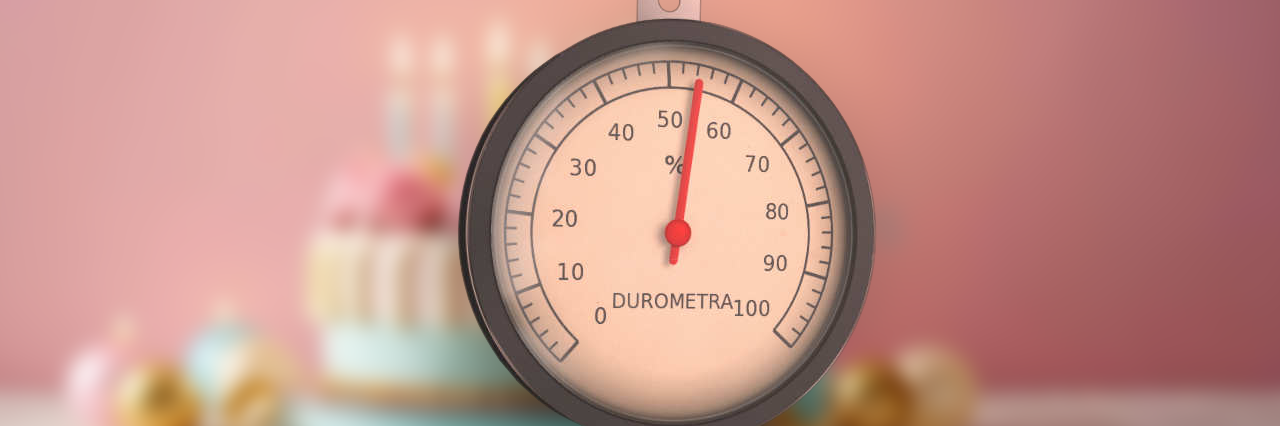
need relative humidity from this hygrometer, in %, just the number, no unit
54
